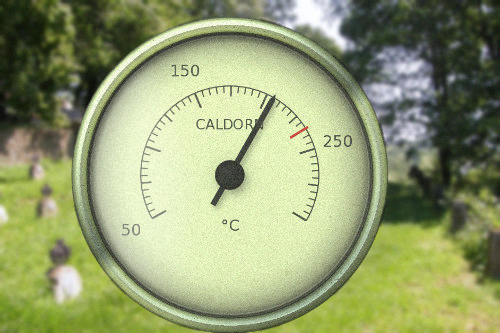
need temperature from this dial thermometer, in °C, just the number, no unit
205
